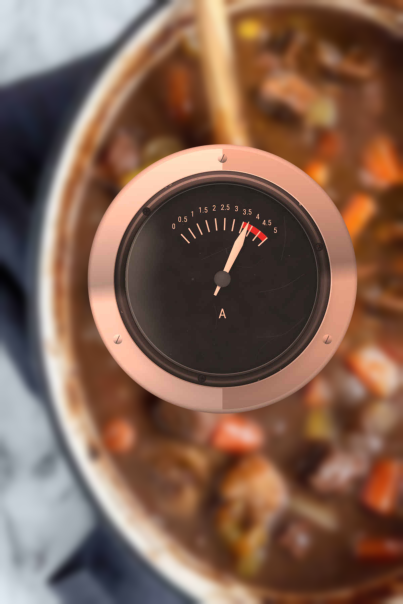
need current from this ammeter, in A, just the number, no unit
3.75
